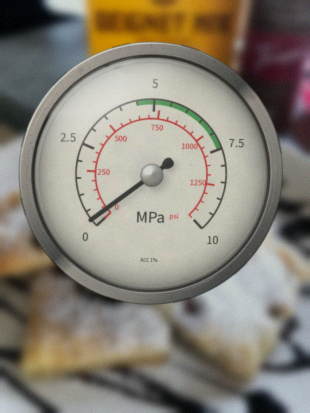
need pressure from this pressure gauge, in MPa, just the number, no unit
0.25
